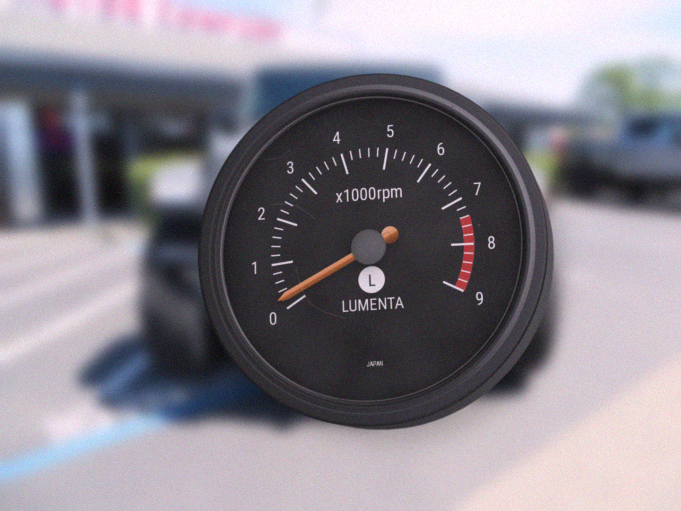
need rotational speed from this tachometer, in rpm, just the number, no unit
200
